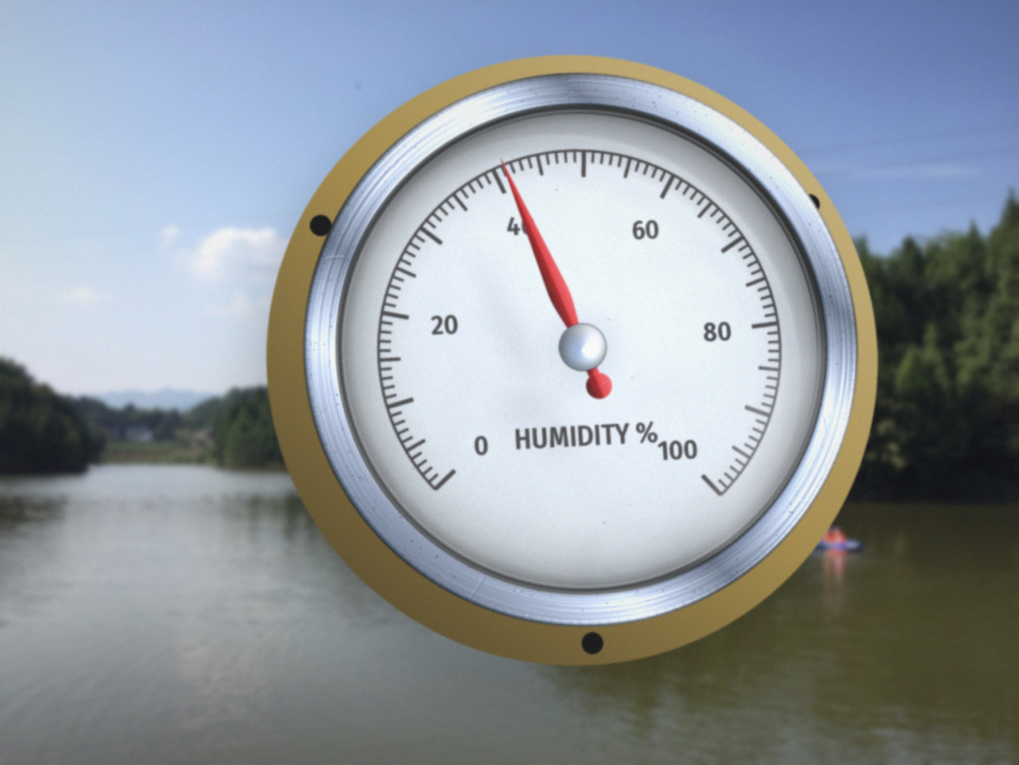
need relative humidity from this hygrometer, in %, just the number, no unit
41
